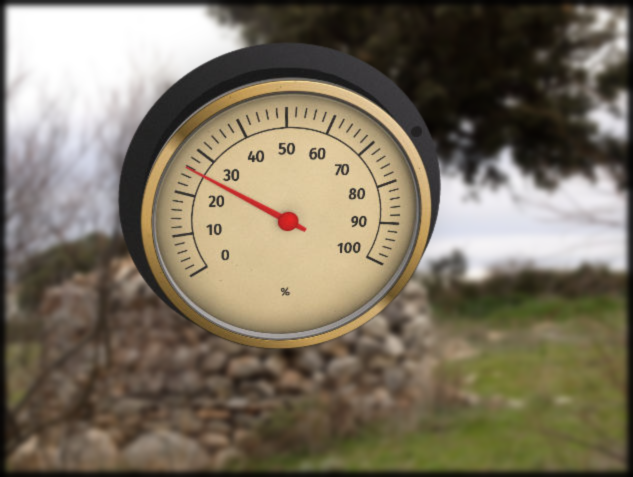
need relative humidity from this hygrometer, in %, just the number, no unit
26
